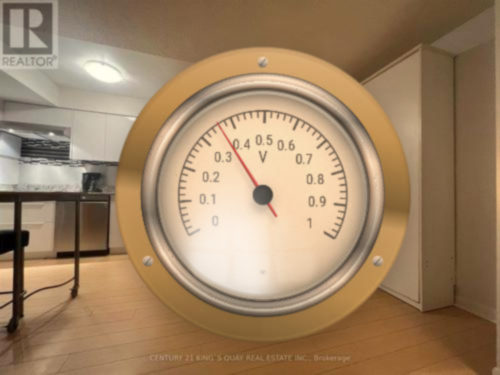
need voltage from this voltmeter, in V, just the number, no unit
0.36
